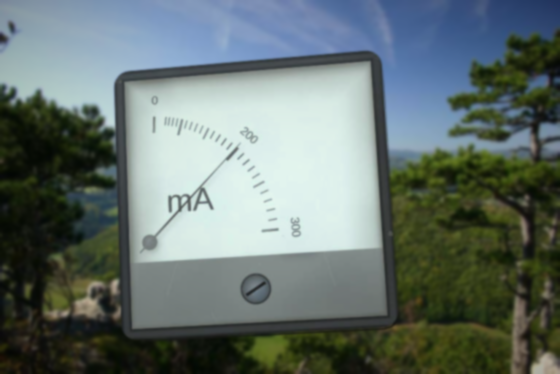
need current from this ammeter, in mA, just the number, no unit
200
